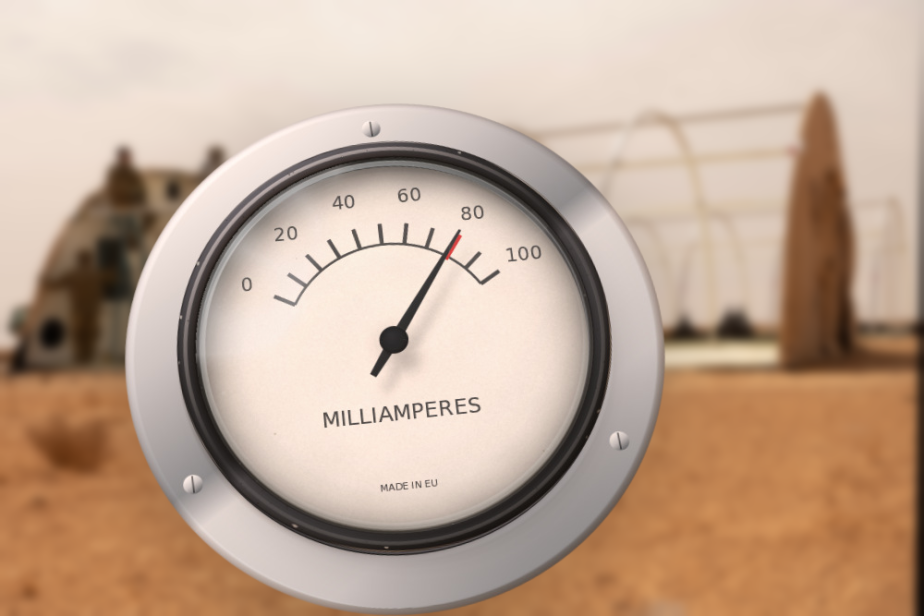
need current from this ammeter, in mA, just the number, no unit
80
